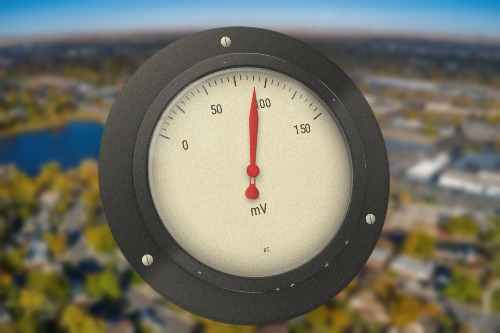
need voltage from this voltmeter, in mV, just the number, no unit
90
